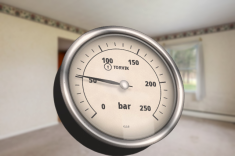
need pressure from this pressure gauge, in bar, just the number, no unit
50
